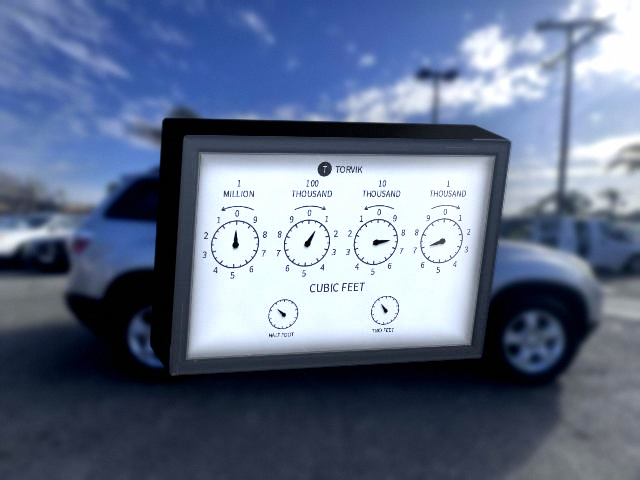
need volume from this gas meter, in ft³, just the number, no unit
7700
